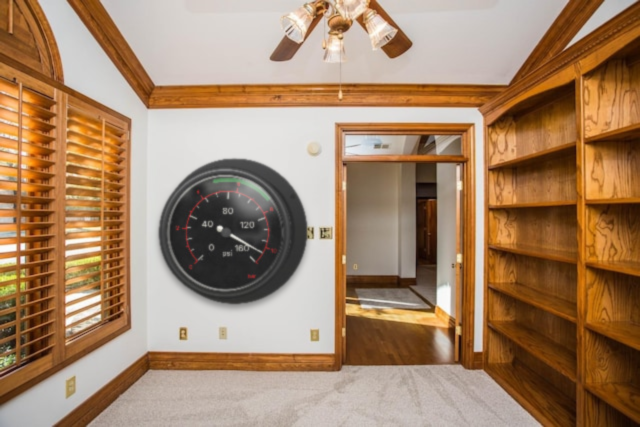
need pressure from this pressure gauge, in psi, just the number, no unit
150
